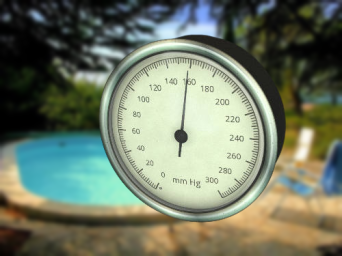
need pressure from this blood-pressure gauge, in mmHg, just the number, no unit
160
